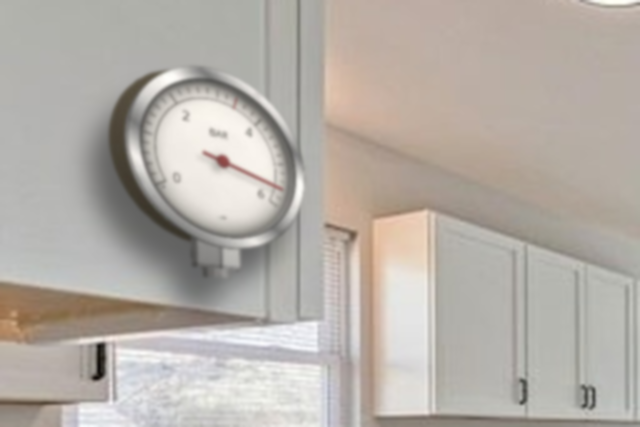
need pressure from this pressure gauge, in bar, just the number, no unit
5.6
